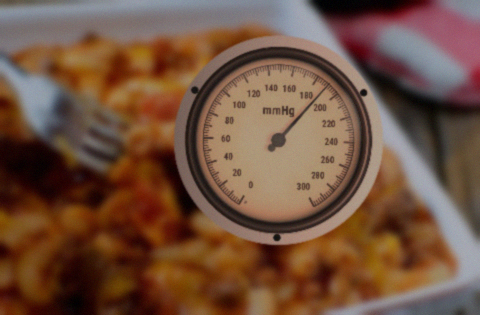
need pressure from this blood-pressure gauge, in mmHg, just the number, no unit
190
